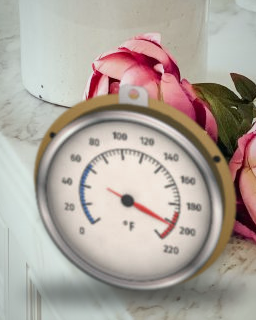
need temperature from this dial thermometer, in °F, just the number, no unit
200
